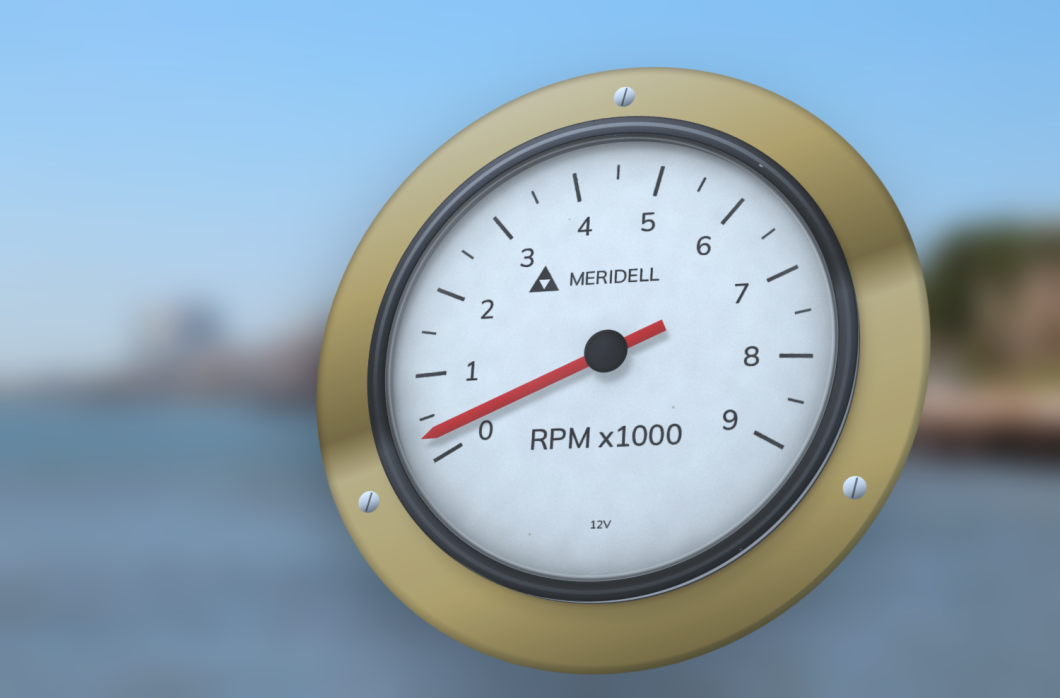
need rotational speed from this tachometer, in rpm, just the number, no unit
250
